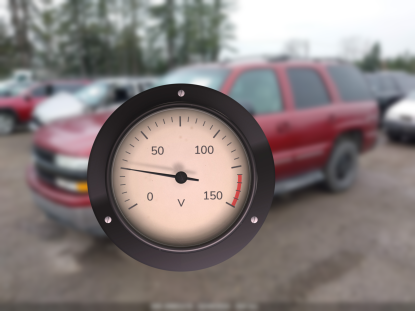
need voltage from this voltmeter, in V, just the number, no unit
25
